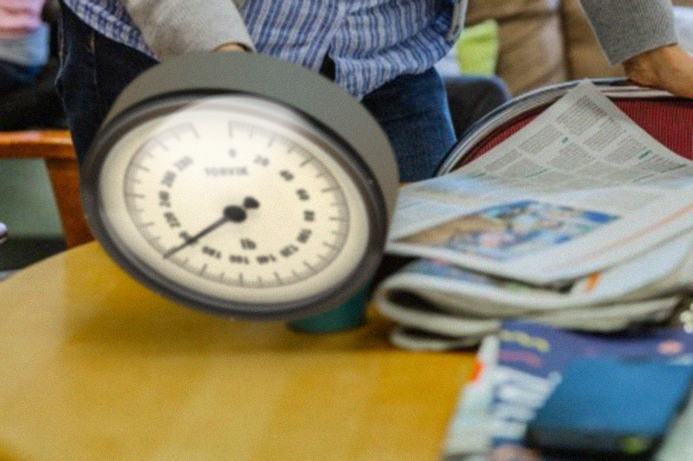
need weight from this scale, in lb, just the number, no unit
200
